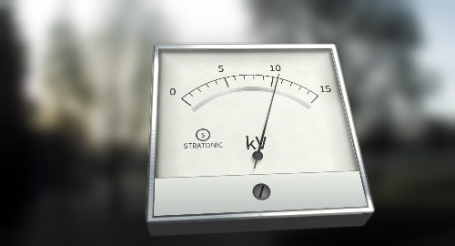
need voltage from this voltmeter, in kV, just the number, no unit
10.5
